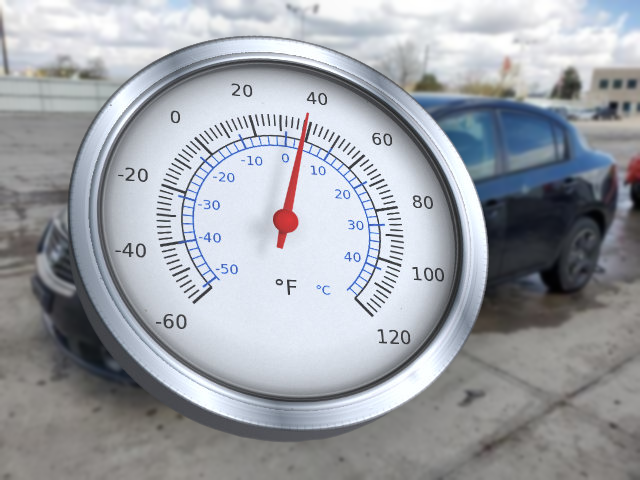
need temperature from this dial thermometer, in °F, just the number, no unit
38
